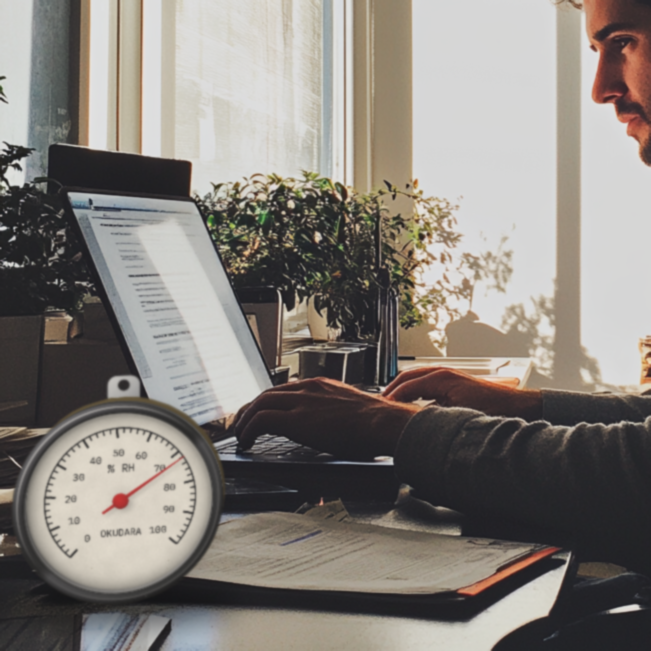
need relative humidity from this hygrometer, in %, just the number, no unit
72
